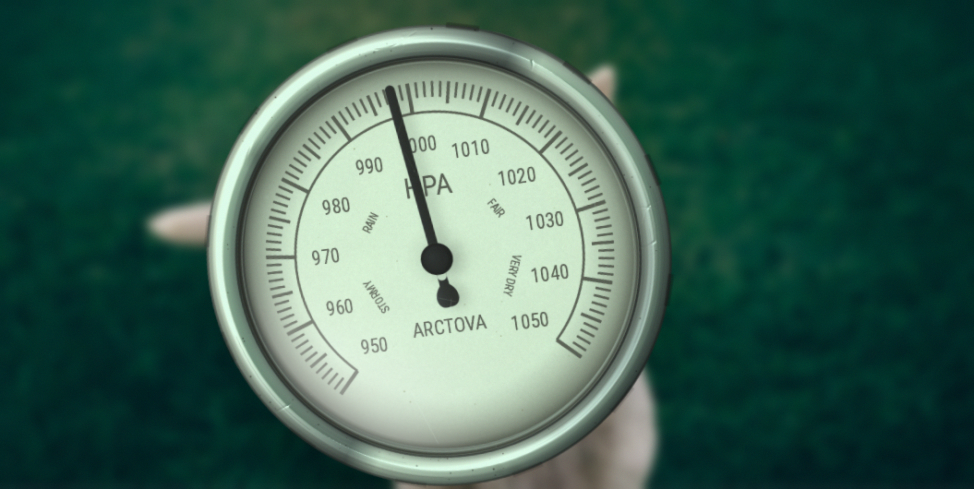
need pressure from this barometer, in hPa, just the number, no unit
998
